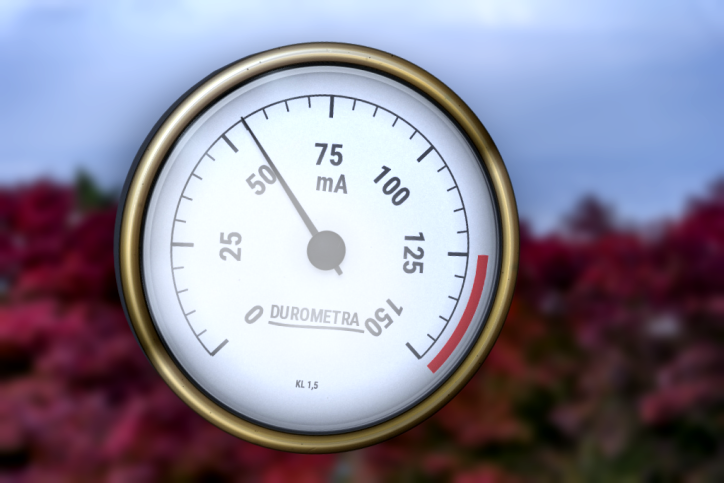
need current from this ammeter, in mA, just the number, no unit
55
